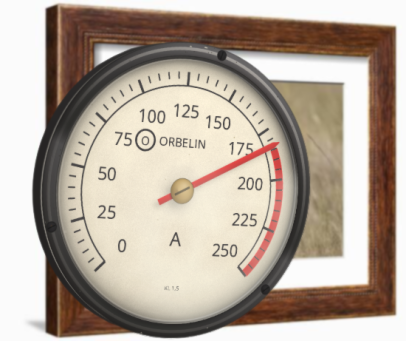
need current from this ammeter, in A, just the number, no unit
182.5
